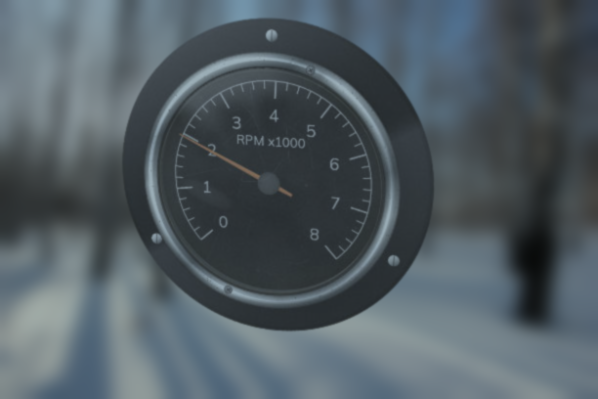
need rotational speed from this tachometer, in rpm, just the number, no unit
2000
